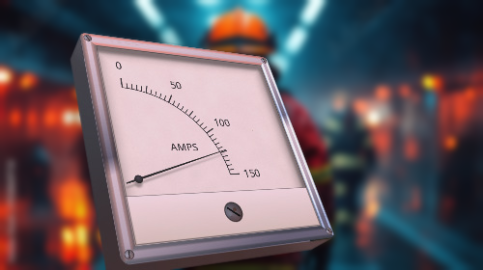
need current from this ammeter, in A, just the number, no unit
125
